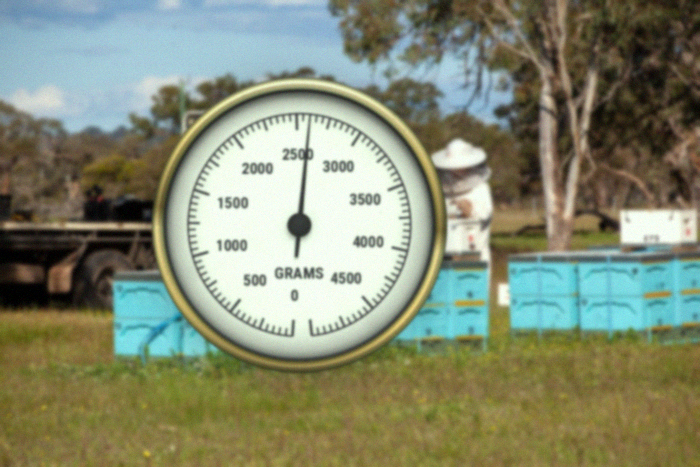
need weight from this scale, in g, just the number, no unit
2600
